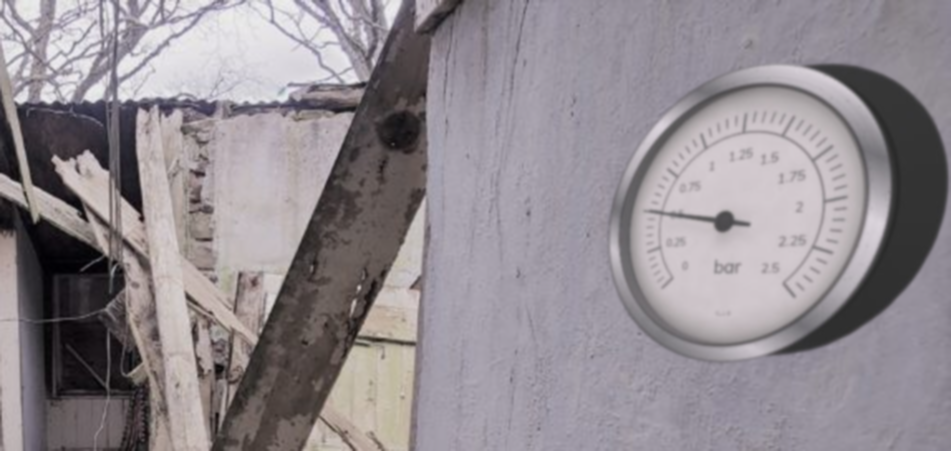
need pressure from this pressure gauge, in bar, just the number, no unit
0.5
